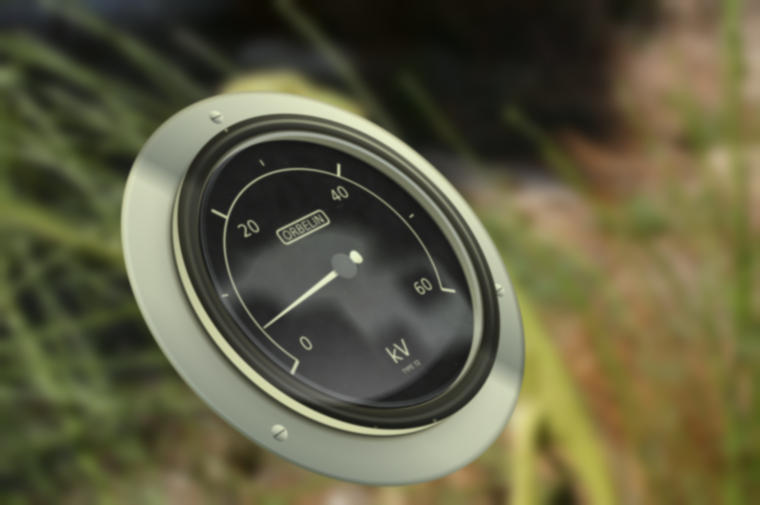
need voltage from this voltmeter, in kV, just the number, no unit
5
